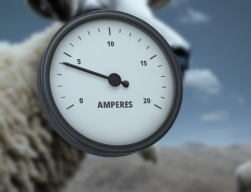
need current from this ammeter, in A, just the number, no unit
4
